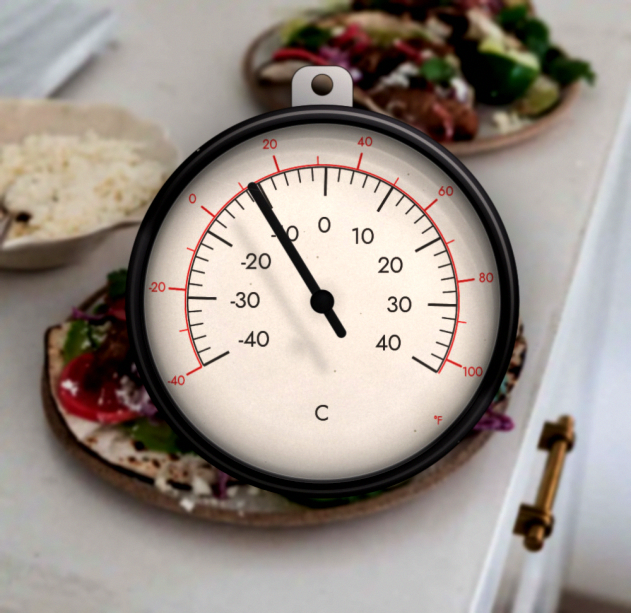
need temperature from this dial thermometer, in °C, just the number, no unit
-11
